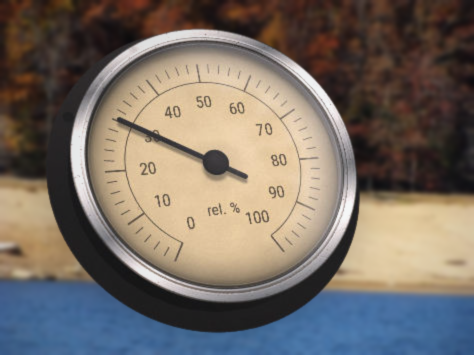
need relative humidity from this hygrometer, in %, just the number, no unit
30
